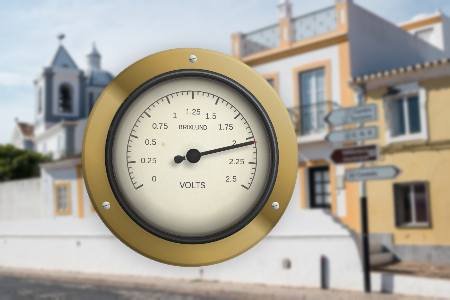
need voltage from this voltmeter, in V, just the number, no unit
2.05
